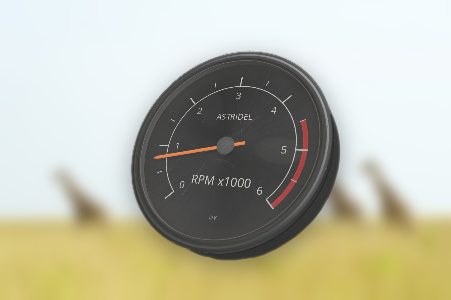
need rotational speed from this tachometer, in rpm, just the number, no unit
750
